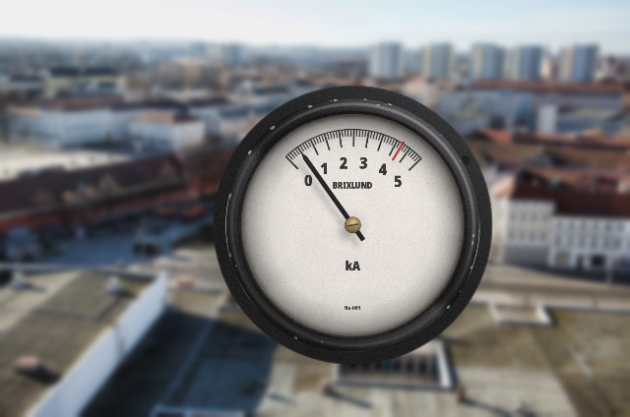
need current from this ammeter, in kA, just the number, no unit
0.5
